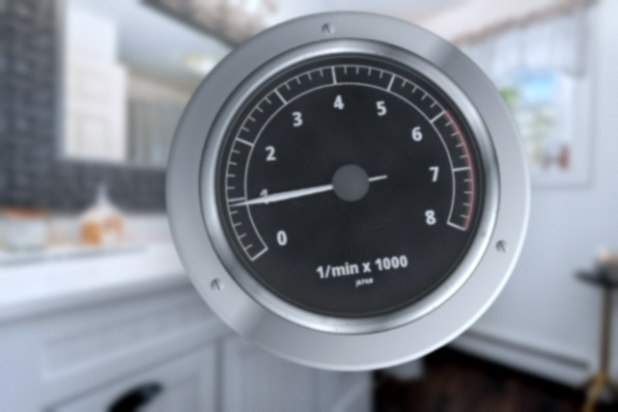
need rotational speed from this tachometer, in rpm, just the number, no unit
900
